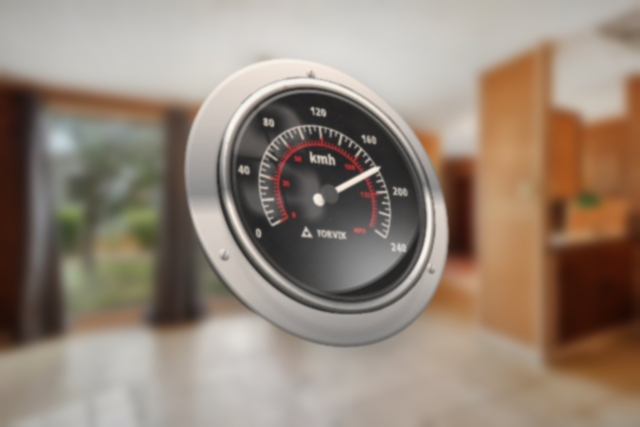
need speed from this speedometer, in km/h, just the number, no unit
180
